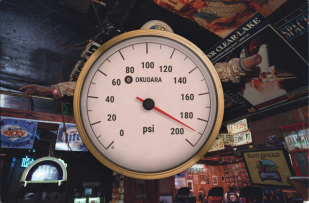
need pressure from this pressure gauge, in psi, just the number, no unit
190
